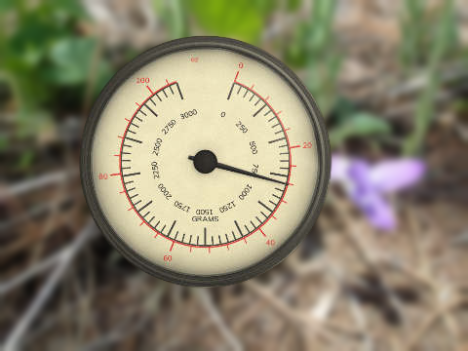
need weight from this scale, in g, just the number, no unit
800
